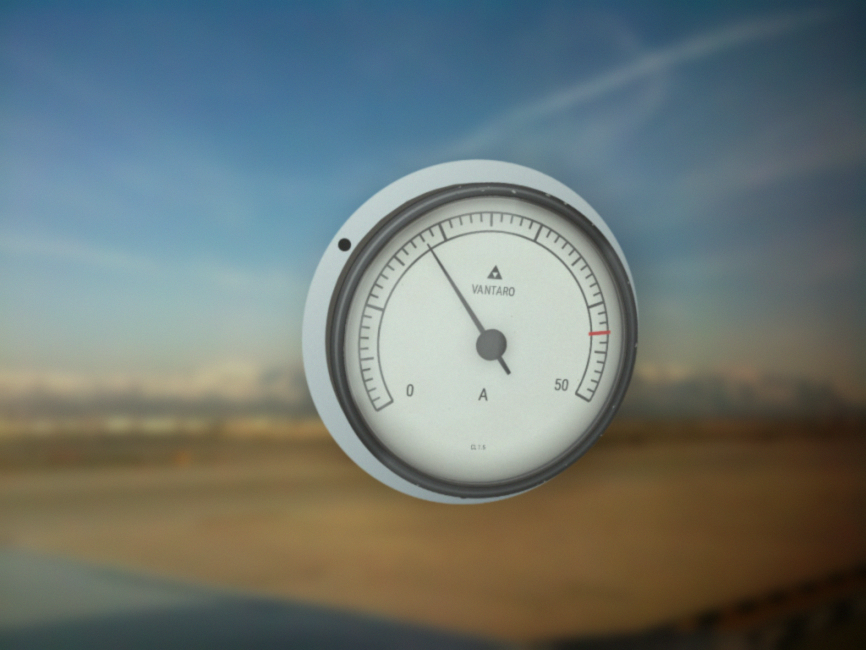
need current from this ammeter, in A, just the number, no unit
18
